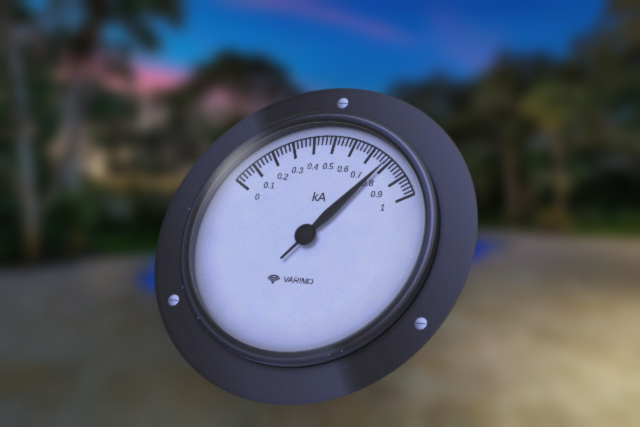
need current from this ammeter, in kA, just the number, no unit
0.8
